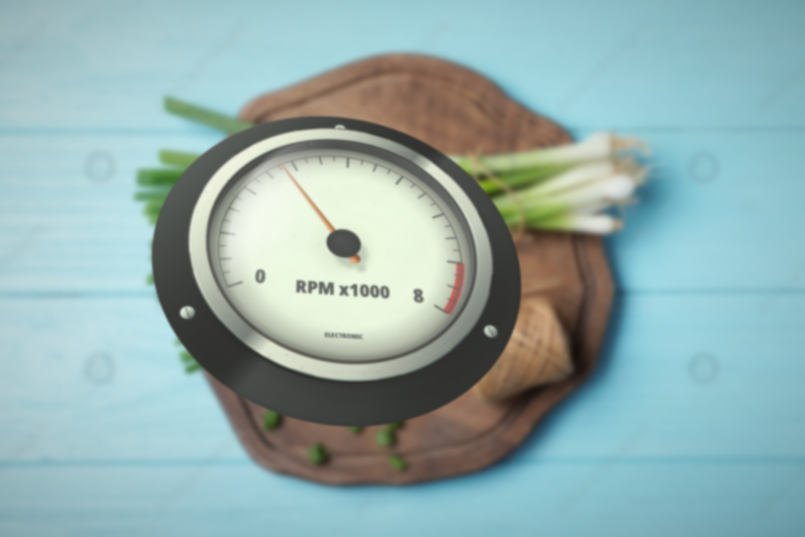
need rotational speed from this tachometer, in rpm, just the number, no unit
2750
